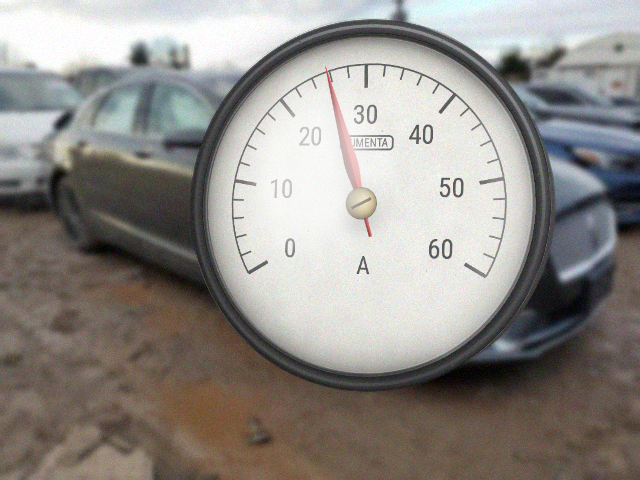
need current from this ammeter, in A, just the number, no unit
26
